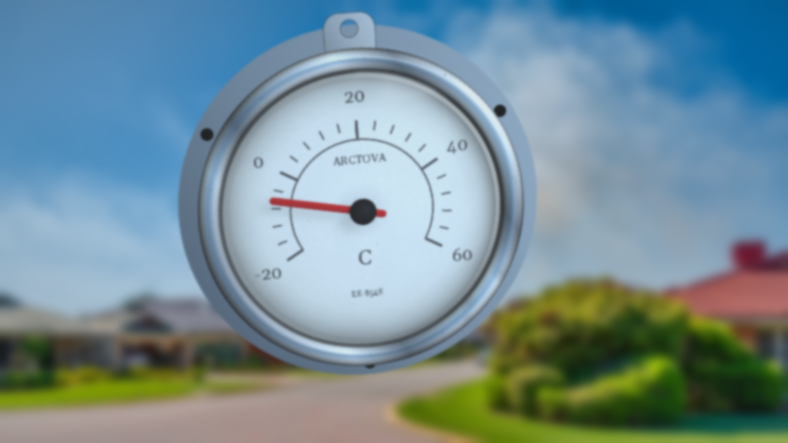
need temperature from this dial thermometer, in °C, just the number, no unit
-6
